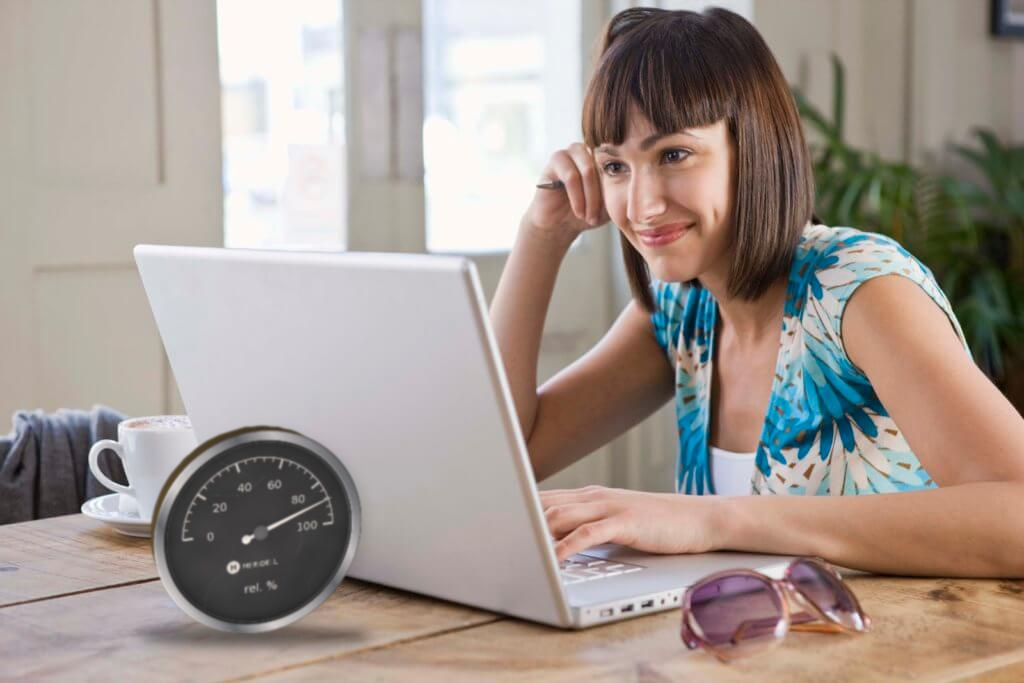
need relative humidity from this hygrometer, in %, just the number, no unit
88
